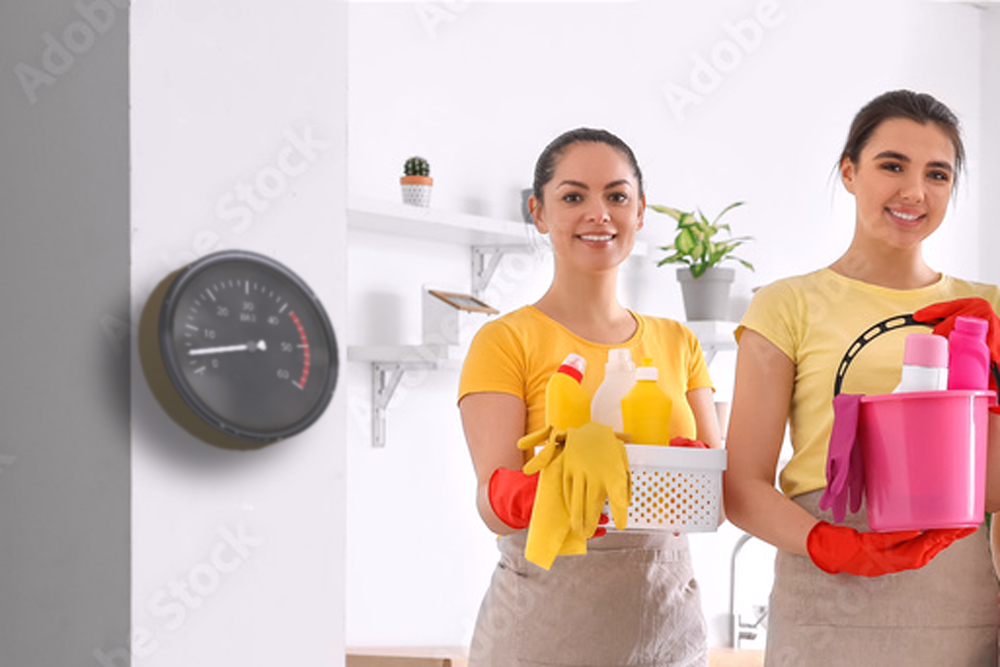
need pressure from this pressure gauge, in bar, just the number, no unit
4
